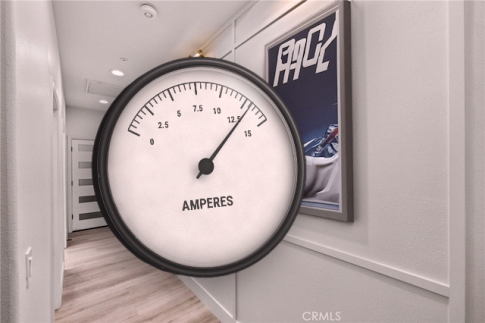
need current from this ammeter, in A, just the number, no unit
13
